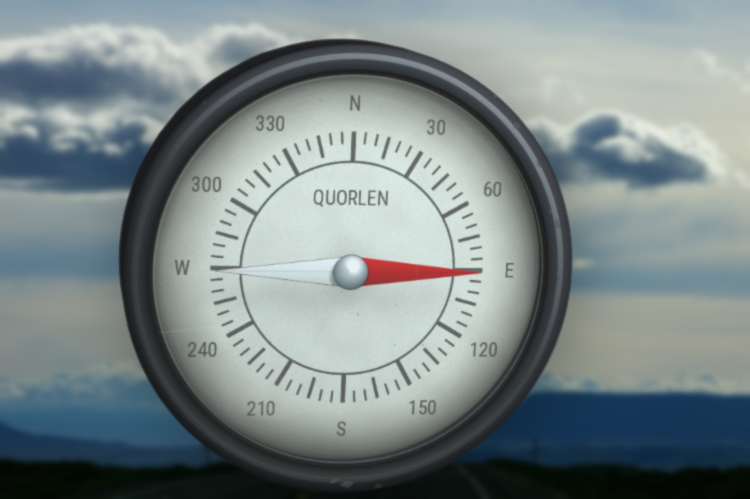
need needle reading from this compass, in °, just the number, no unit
90
